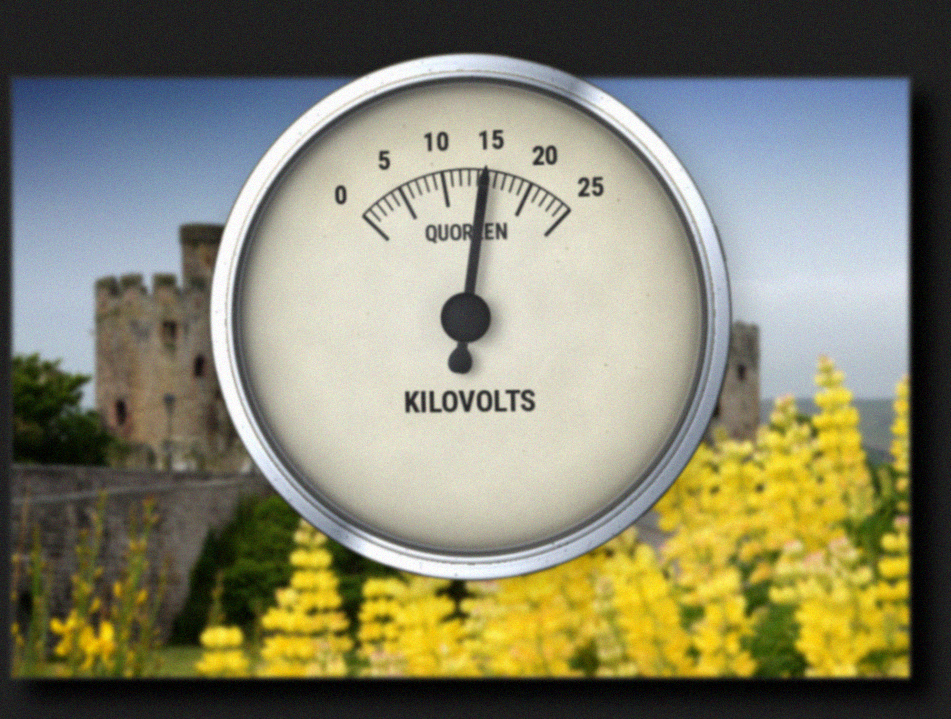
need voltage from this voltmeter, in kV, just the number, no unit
15
